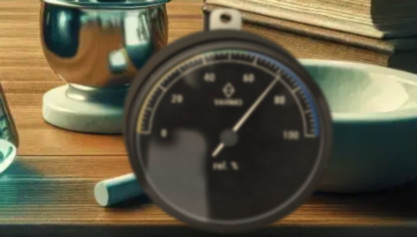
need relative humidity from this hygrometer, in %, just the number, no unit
70
